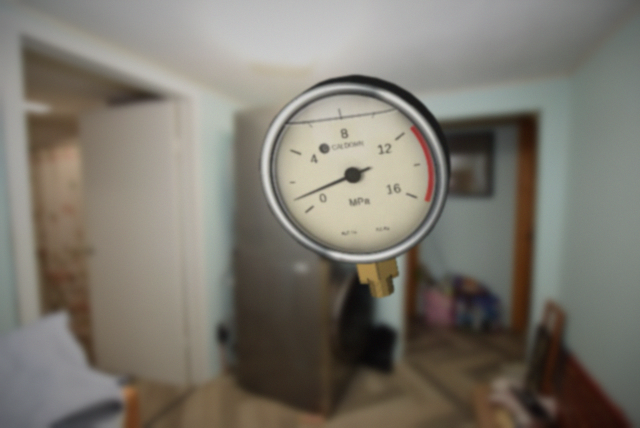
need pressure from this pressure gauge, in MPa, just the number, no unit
1
